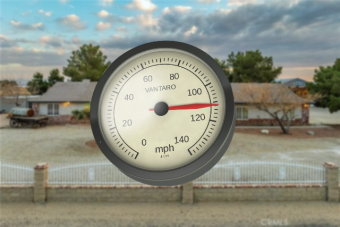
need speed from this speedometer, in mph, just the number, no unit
112
